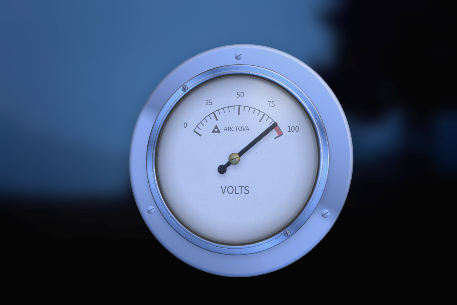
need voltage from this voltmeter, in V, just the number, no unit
90
